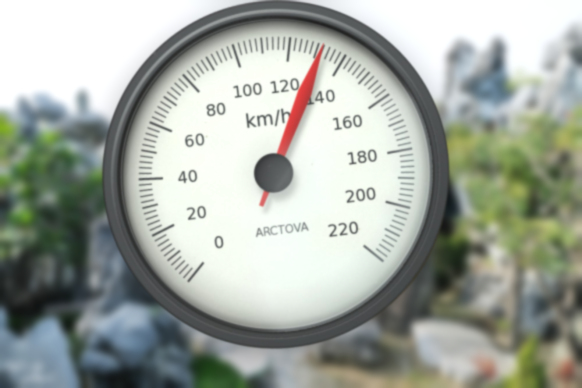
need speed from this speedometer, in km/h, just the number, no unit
132
